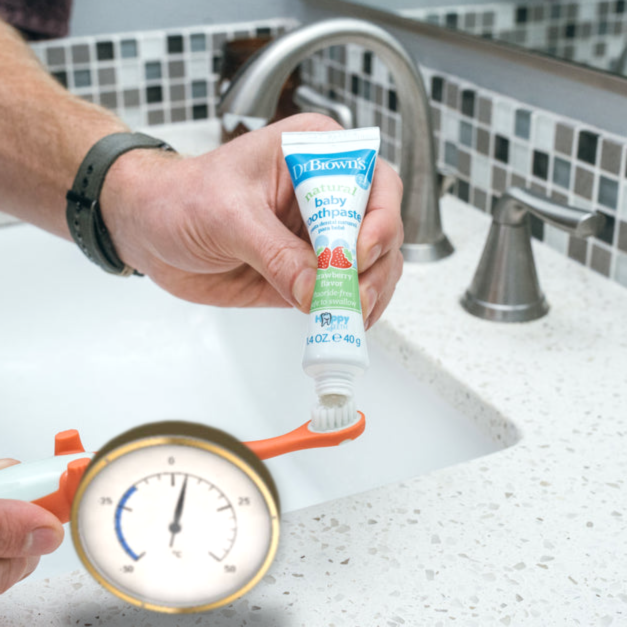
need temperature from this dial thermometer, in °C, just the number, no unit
5
